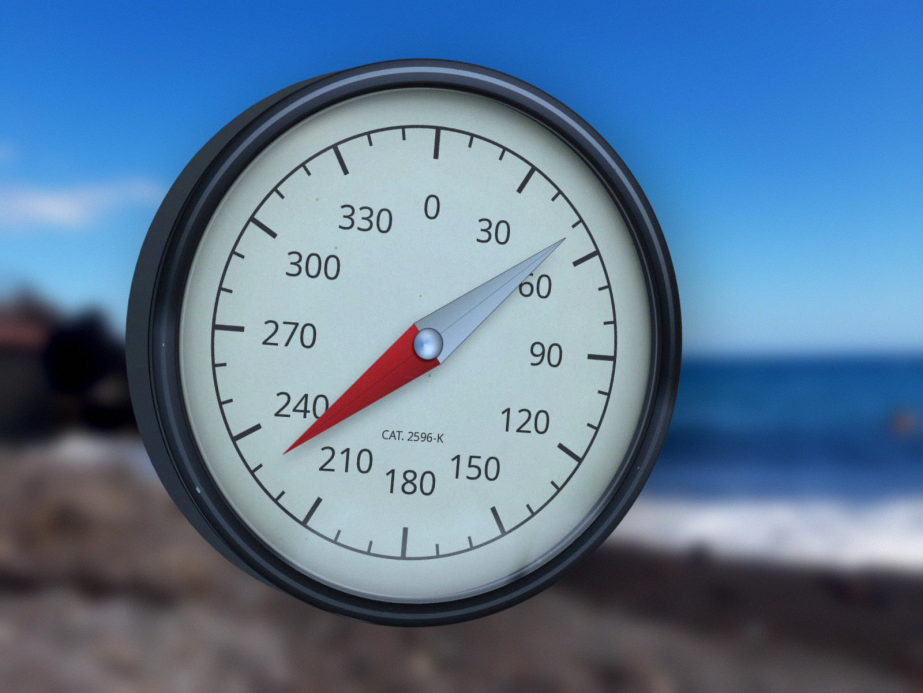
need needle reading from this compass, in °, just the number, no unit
230
